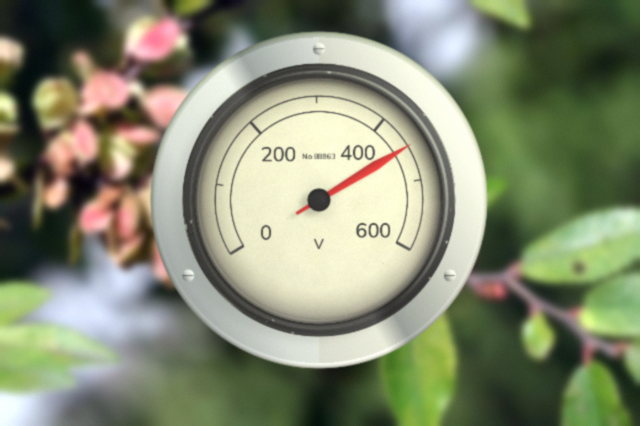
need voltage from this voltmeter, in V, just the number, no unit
450
